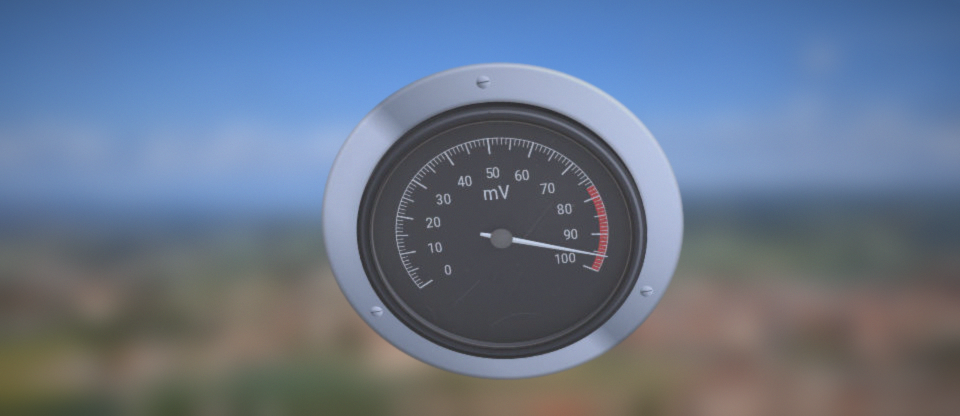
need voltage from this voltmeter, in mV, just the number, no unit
95
